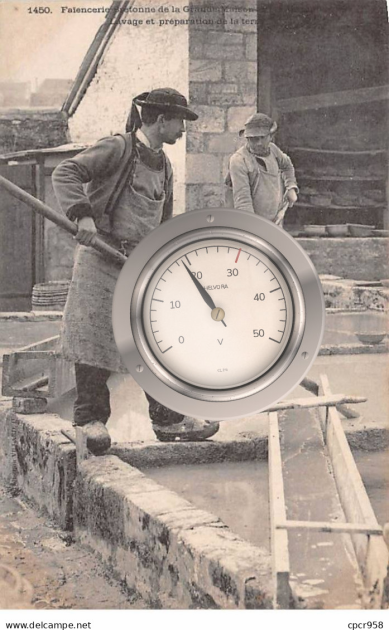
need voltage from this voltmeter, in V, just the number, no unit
19
